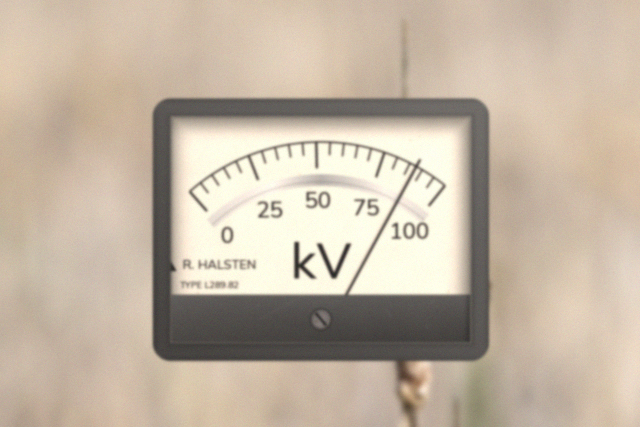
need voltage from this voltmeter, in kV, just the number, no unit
87.5
